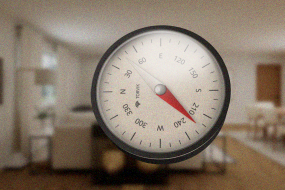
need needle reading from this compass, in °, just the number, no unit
225
